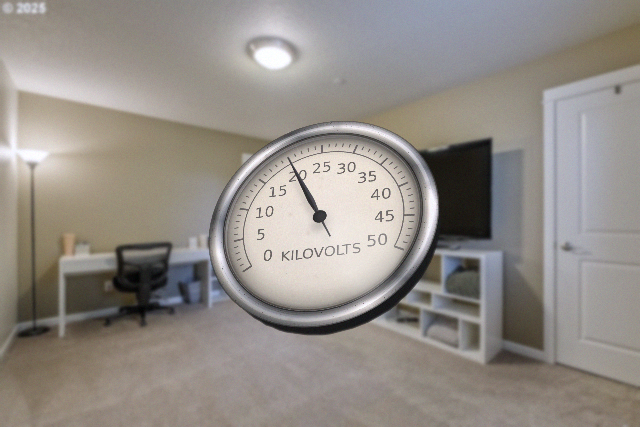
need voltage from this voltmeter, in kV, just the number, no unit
20
